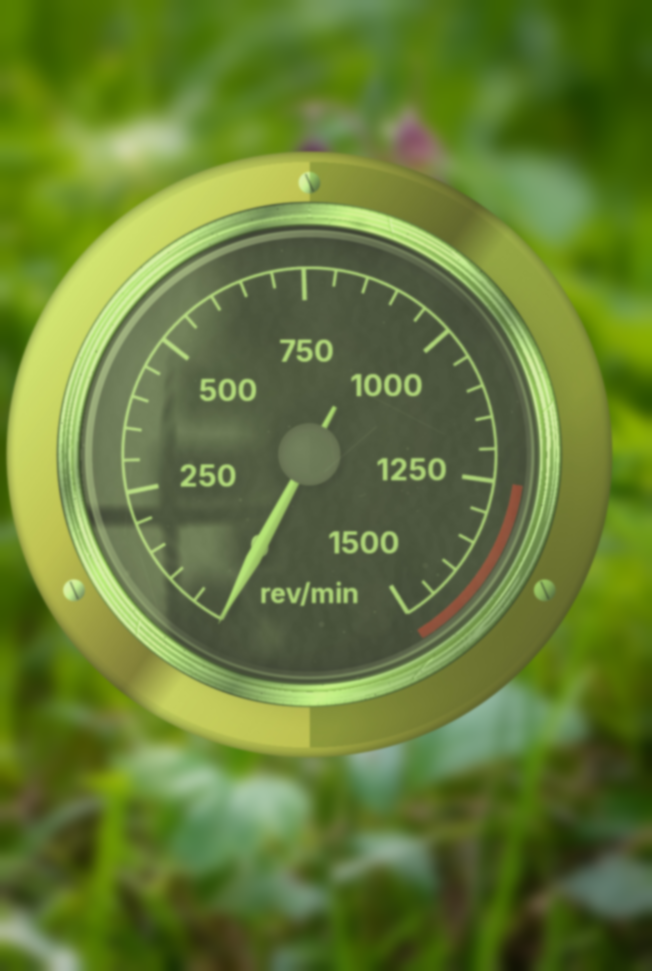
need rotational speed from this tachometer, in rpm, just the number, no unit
0
